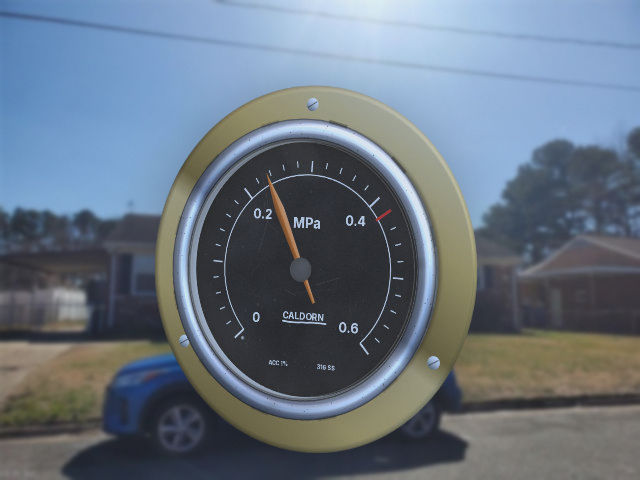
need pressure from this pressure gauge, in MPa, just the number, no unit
0.24
